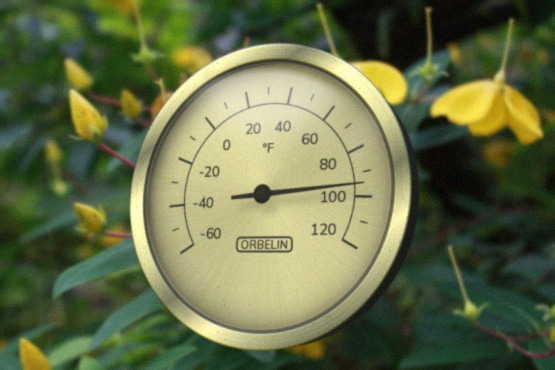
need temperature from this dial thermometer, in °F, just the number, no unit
95
